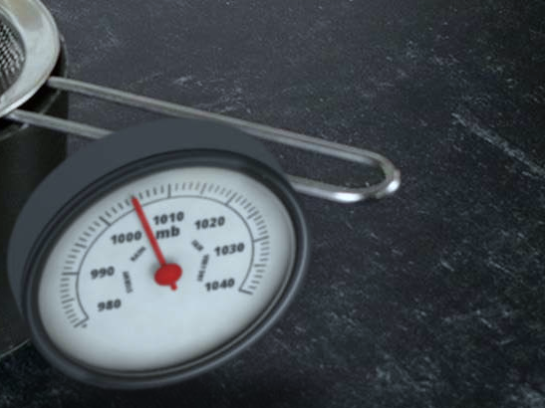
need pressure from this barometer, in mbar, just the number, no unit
1005
